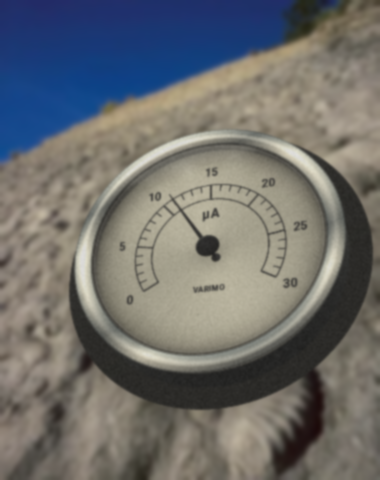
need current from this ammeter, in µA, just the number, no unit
11
